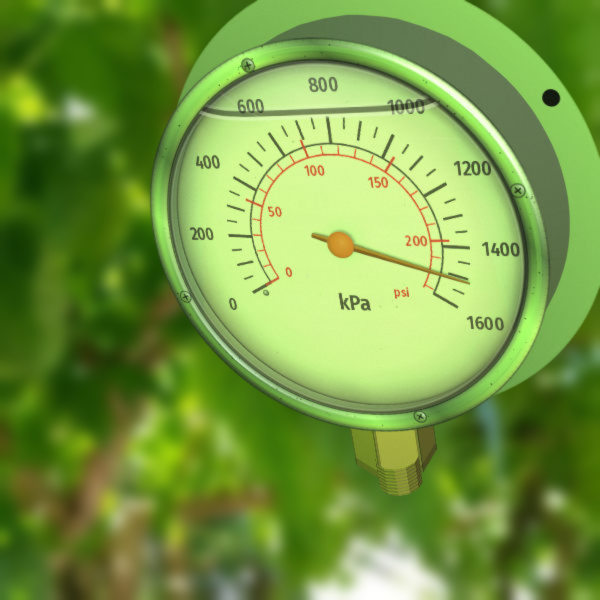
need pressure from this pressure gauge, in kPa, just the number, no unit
1500
